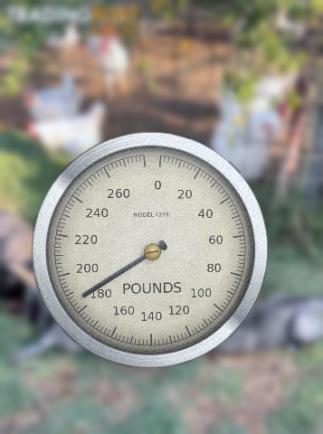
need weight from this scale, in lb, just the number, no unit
186
